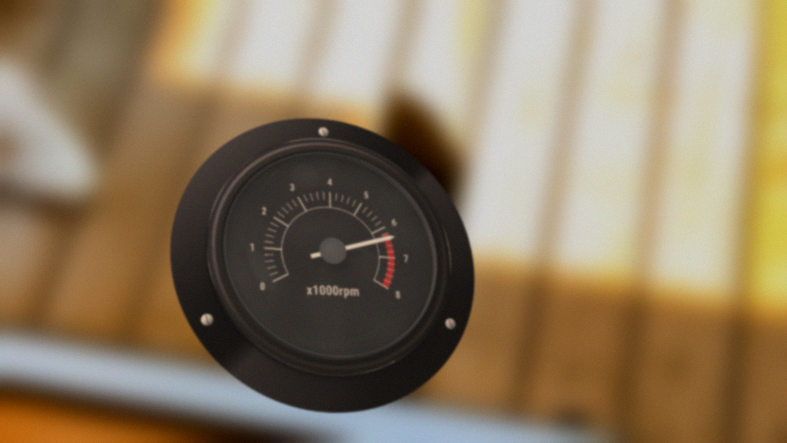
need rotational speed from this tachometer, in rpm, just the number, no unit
6400
